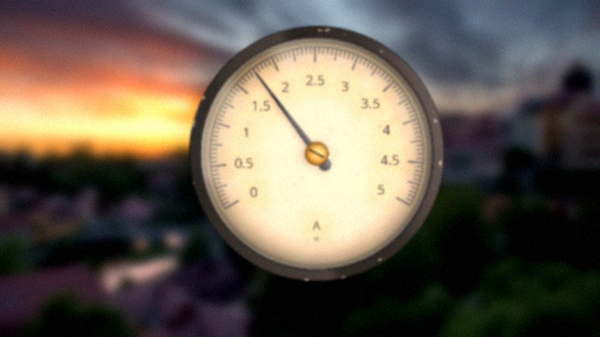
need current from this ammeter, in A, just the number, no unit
1.75
